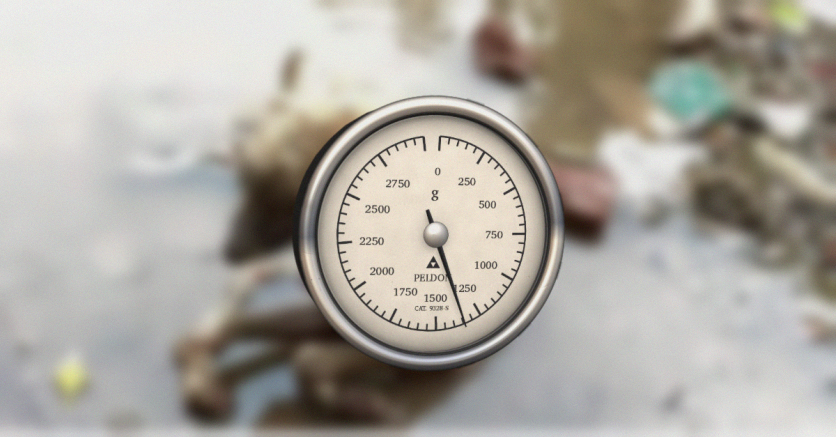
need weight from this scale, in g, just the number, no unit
1350
